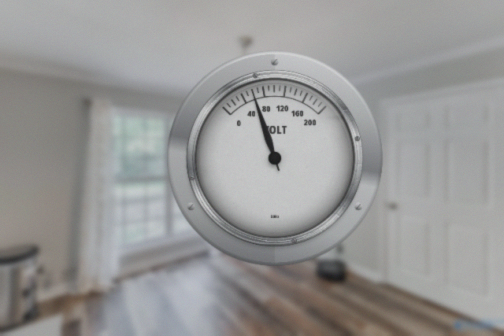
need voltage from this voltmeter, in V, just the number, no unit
60
